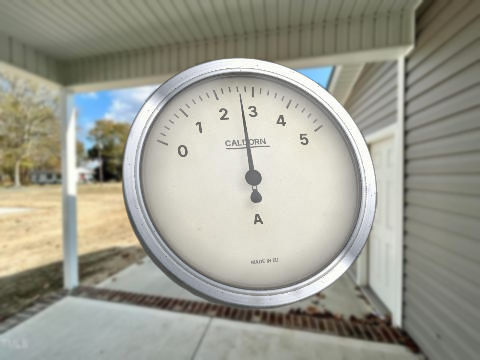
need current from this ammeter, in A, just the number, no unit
2.6
